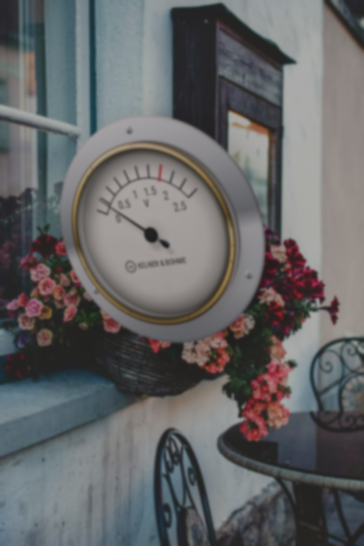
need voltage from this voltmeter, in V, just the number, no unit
0.25
